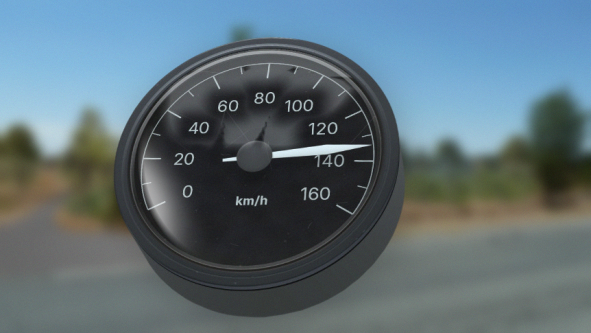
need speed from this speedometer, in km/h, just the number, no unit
135
